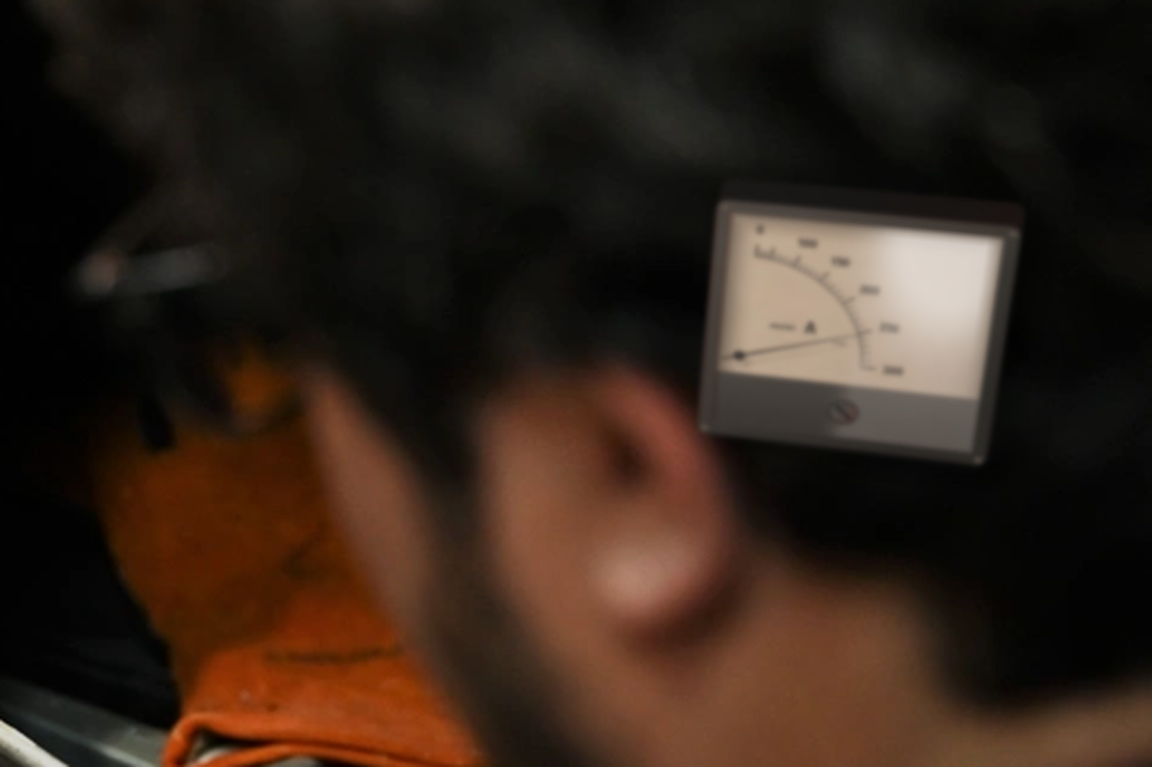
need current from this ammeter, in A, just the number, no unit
250
